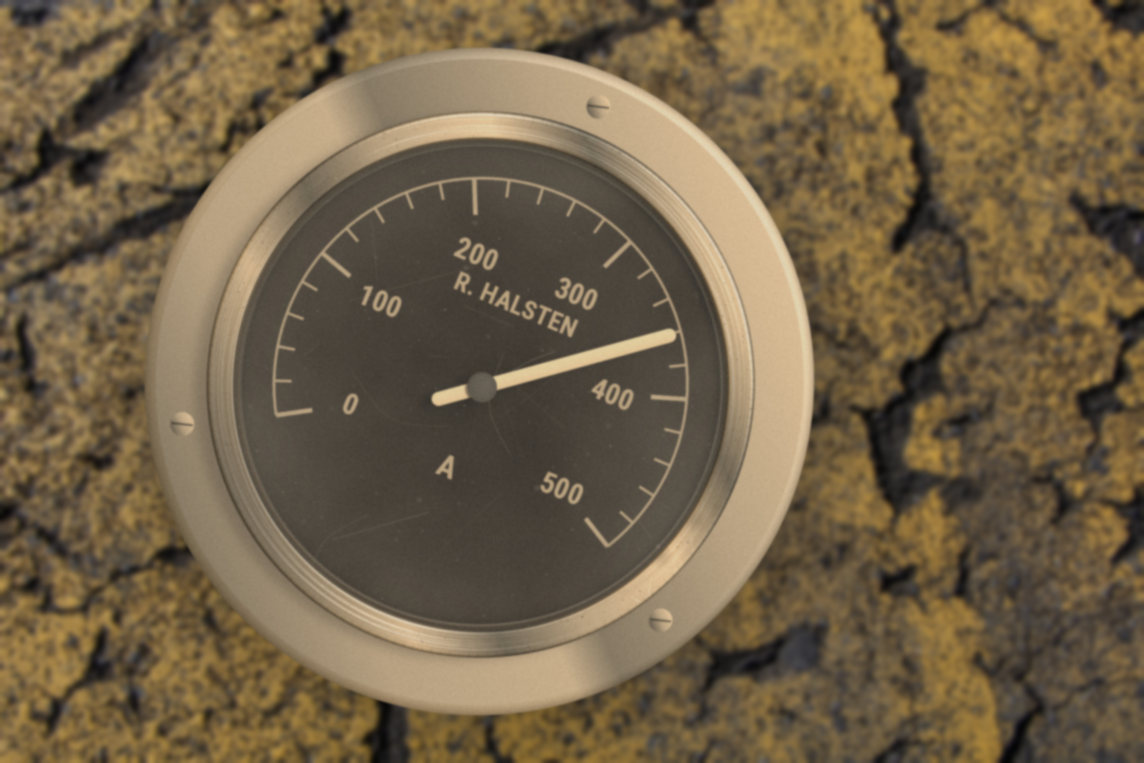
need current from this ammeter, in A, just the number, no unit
360
